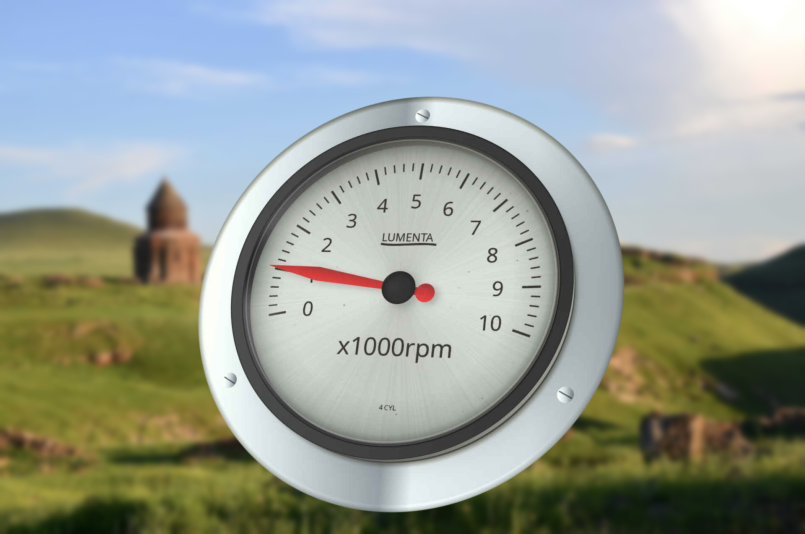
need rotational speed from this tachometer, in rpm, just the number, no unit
1000
